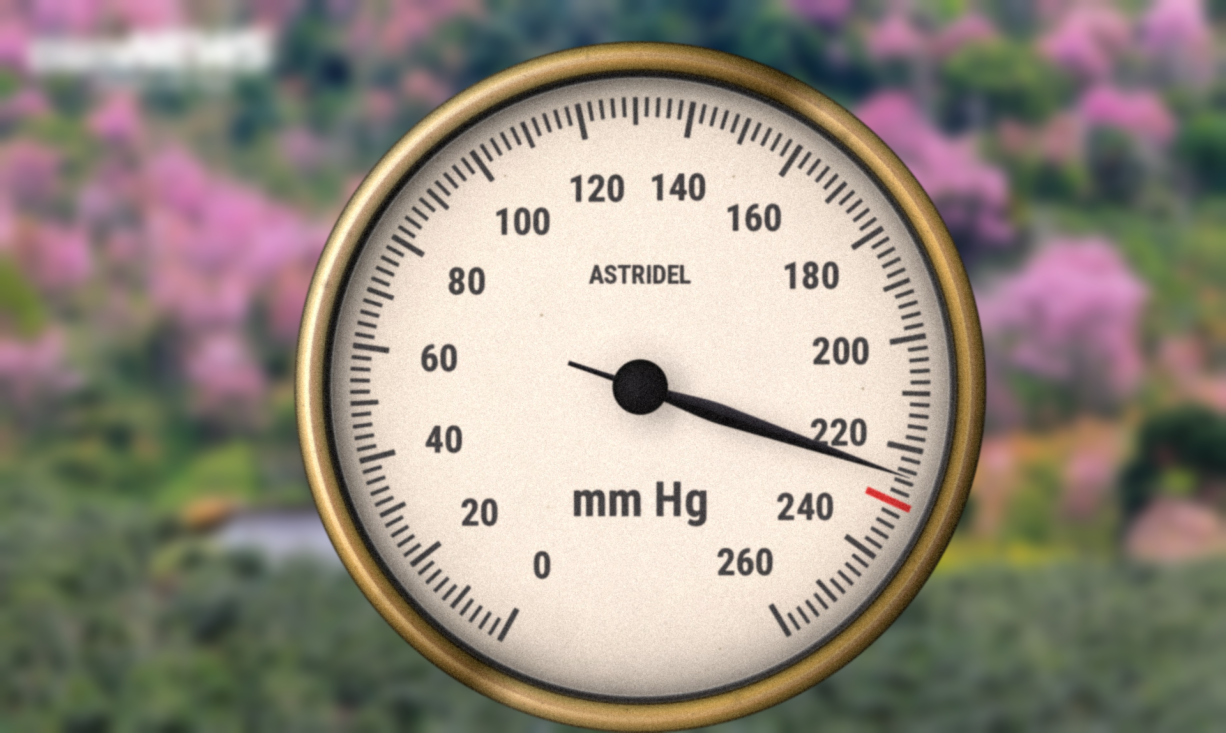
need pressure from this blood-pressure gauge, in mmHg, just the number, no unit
225
